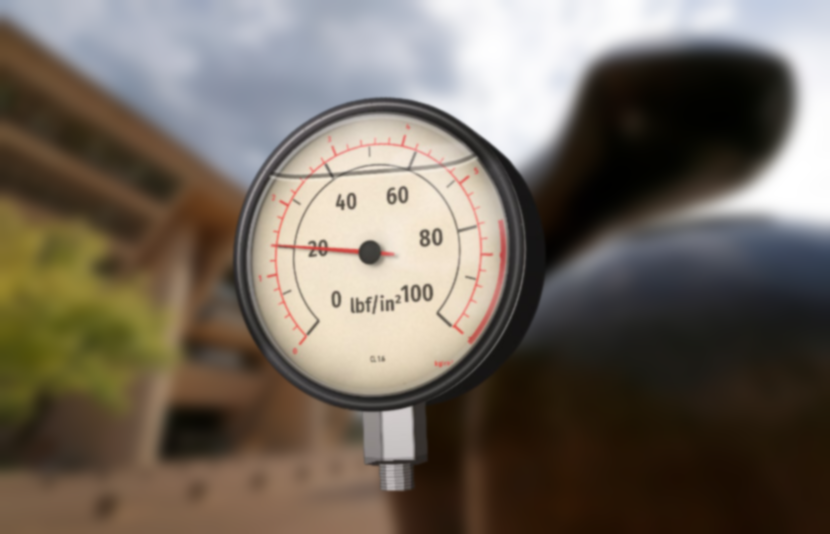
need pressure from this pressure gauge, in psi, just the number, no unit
20
